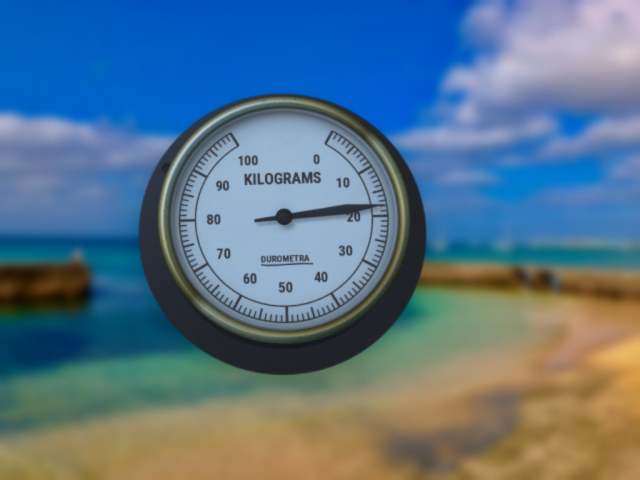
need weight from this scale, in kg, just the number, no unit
18
